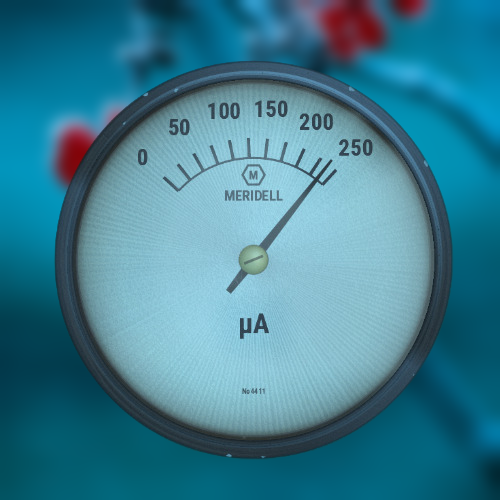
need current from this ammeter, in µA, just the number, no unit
237.5
